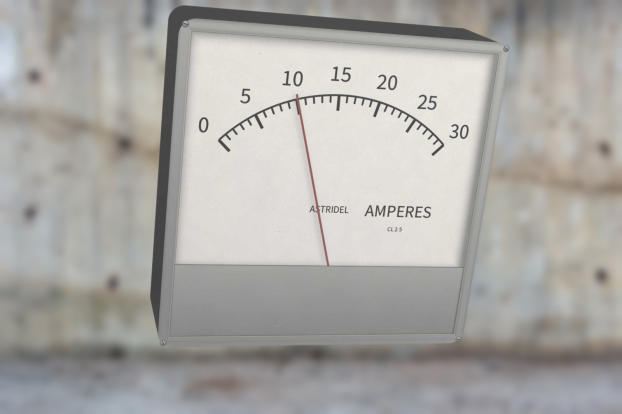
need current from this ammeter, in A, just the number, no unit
10
